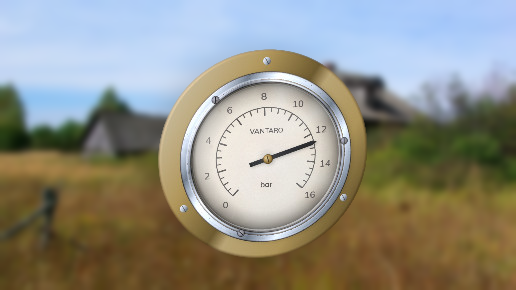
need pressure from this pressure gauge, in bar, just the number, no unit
12.5
